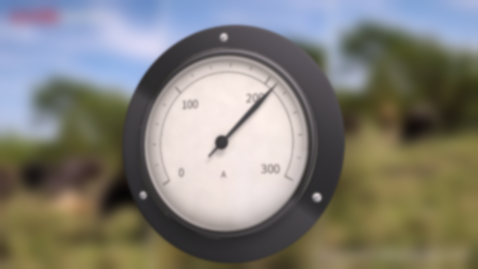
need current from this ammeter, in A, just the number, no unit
210
